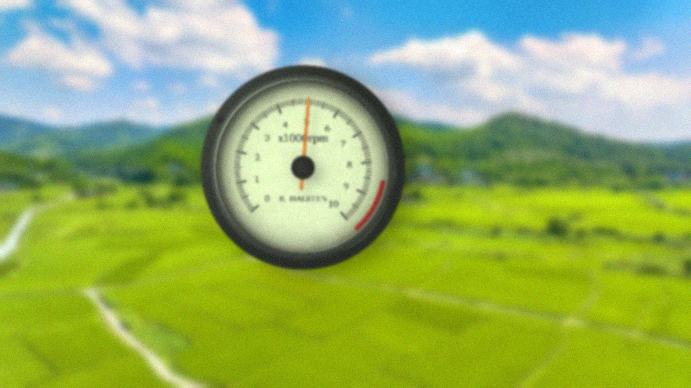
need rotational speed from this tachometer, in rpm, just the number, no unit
5000
